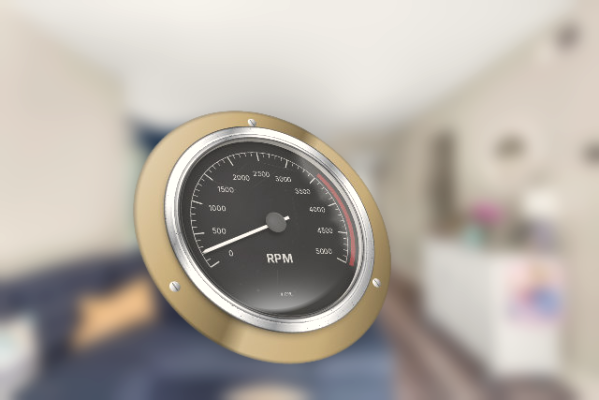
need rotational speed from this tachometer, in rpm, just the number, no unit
200
